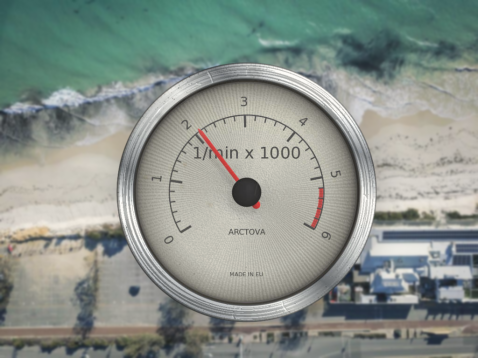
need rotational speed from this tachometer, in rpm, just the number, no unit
2100
